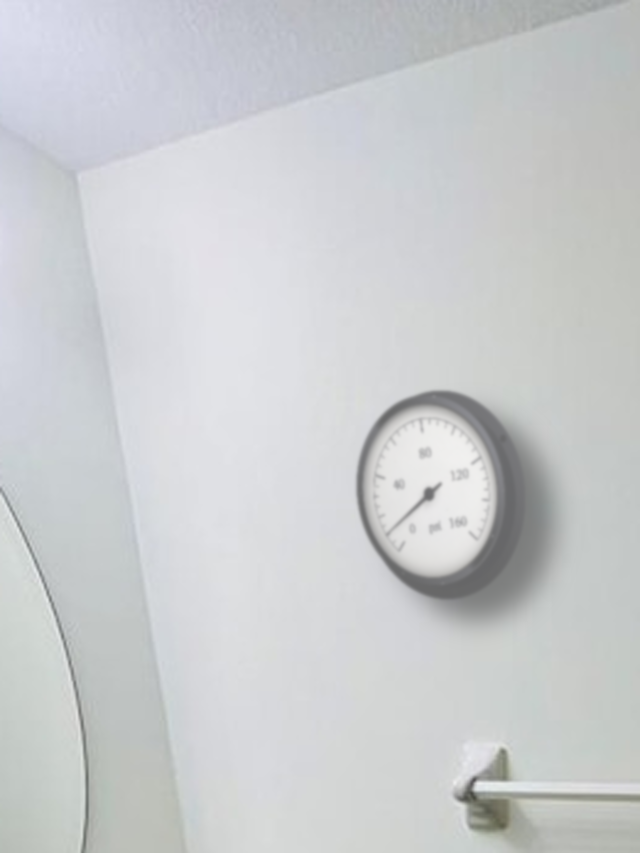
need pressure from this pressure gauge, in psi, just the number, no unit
10
